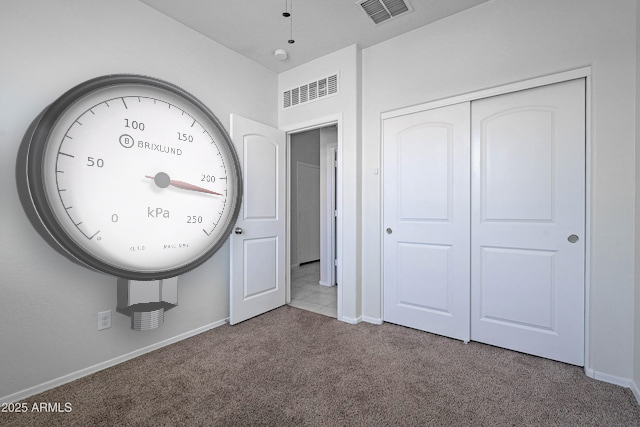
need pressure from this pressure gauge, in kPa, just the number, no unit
215
